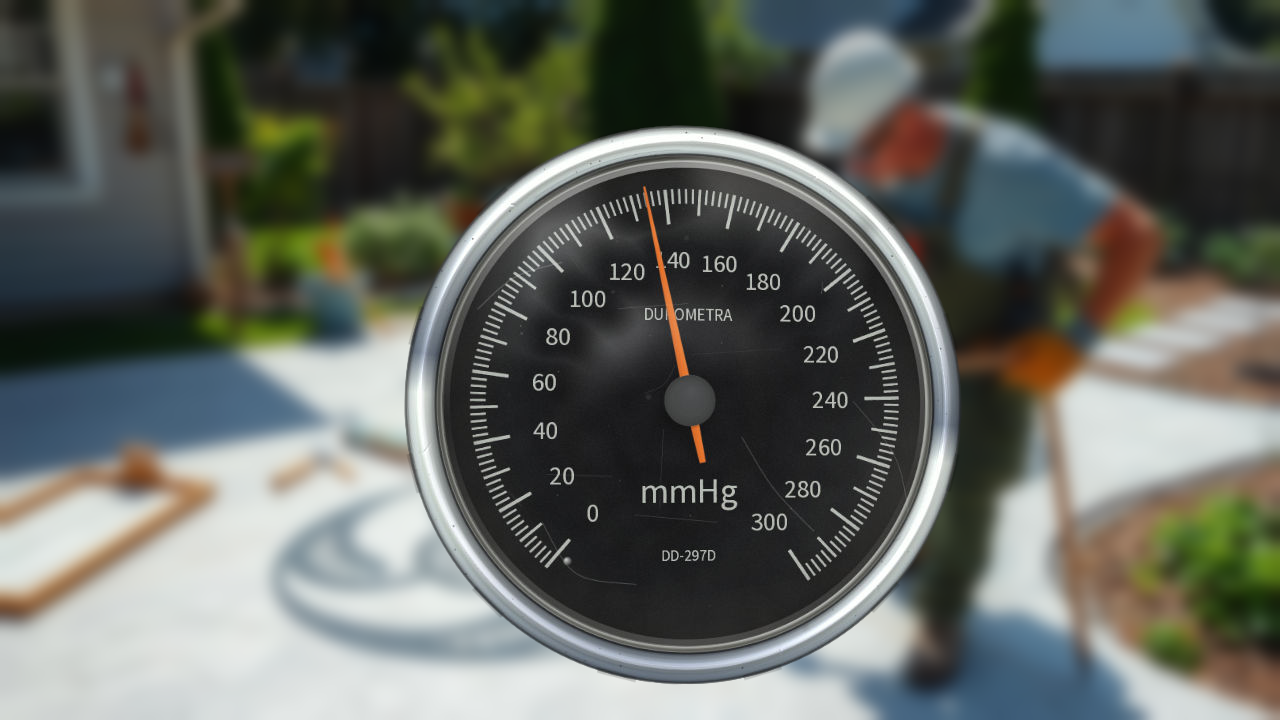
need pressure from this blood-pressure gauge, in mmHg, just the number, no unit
134
